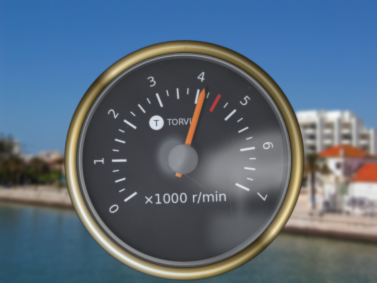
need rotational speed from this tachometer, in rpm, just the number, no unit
4125
